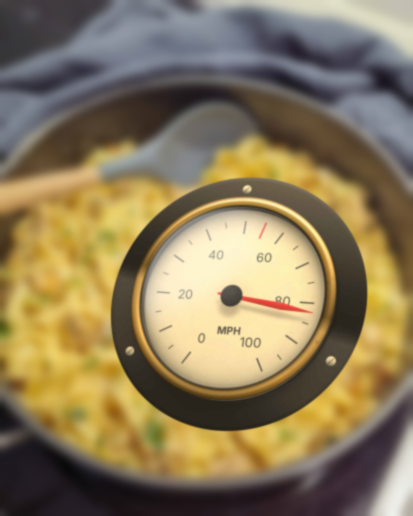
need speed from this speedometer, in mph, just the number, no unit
82.5
